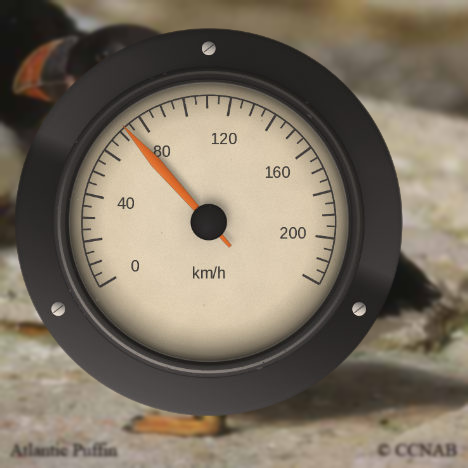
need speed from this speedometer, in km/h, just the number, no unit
72.5
